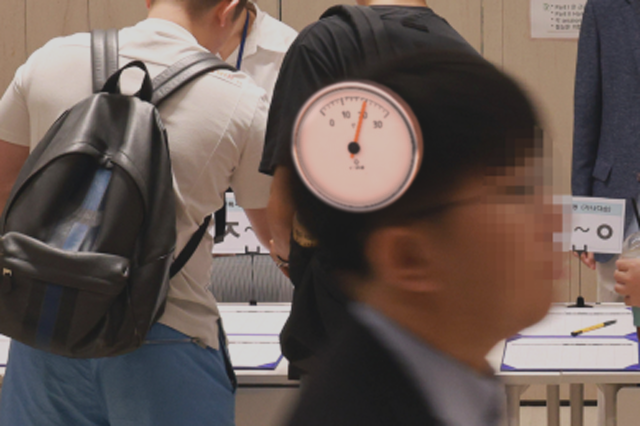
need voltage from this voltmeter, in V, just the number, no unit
20
